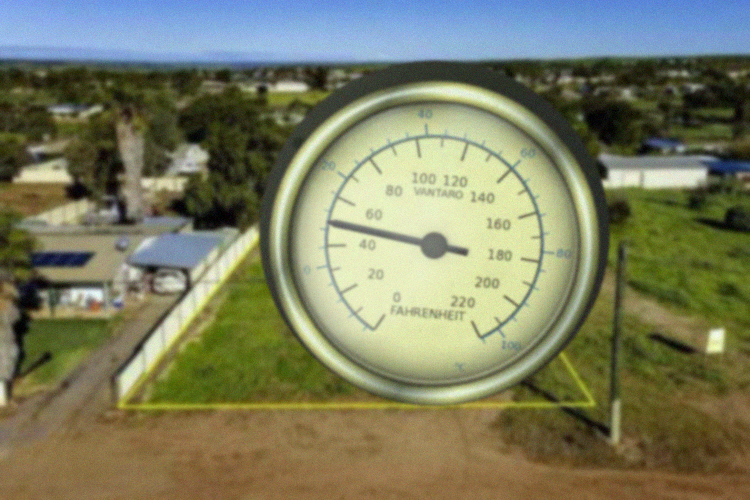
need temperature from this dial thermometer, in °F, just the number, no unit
50
